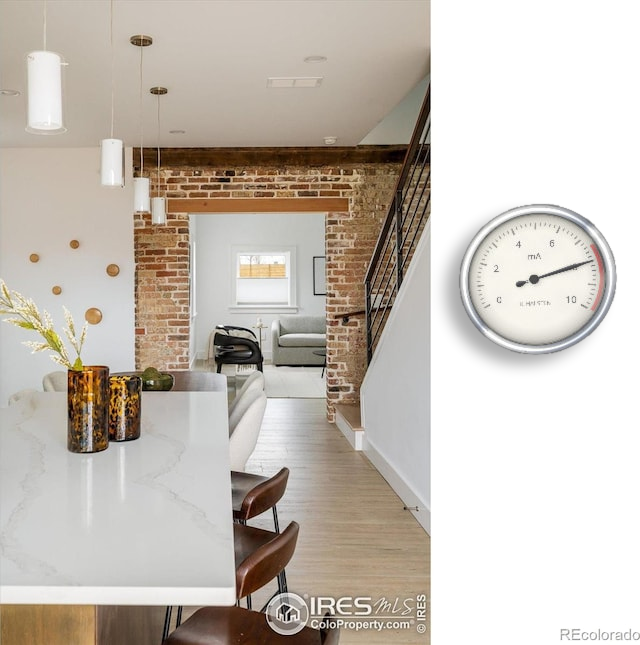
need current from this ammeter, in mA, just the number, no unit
8
